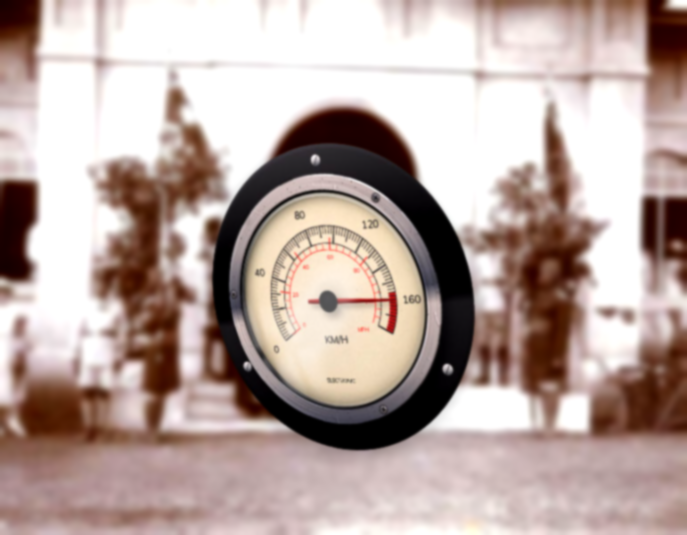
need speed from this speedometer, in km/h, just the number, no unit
160
